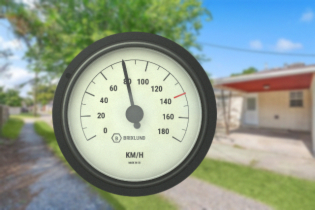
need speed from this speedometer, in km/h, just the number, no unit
80
